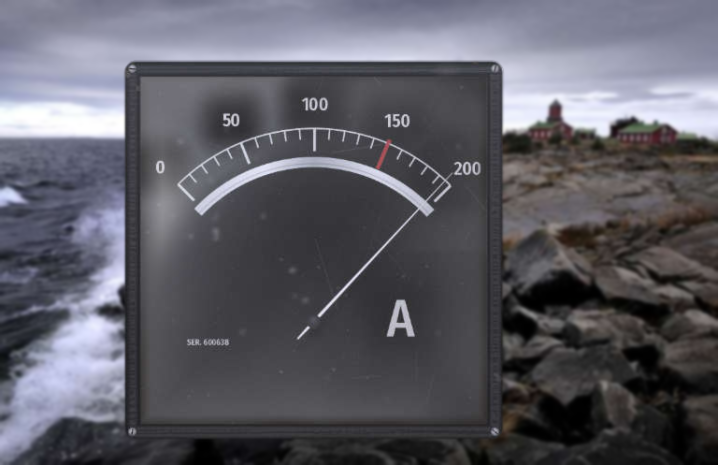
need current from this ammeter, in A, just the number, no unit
195
